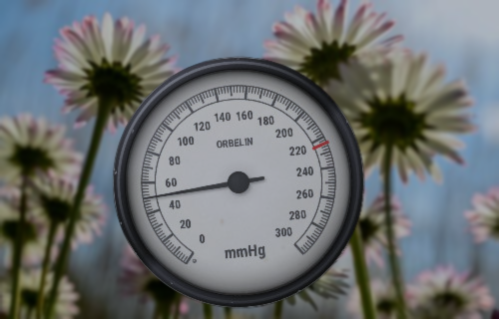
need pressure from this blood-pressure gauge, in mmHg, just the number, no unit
50
